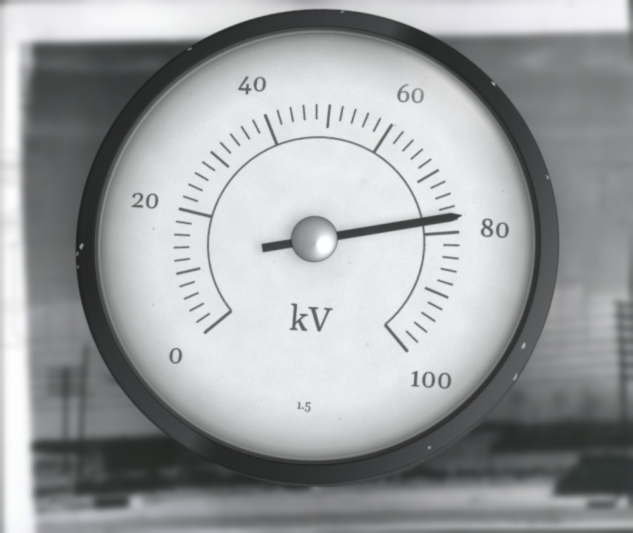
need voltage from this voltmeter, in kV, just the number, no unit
78
